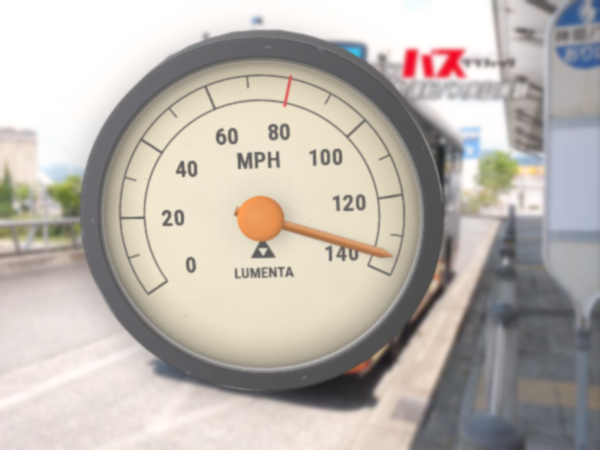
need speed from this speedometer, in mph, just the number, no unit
135
